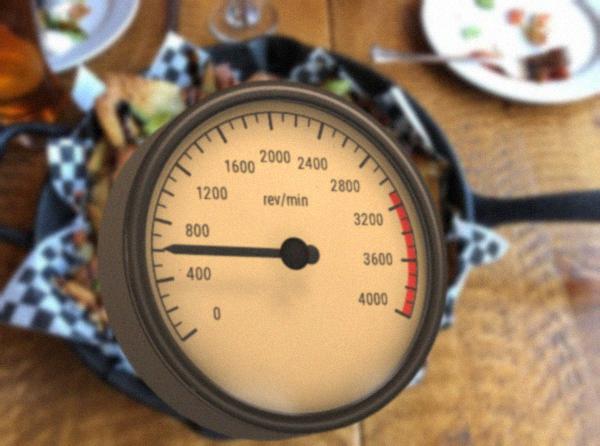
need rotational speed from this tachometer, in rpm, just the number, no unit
600
